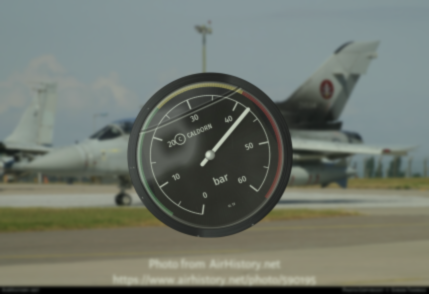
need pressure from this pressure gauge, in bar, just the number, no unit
42.5
